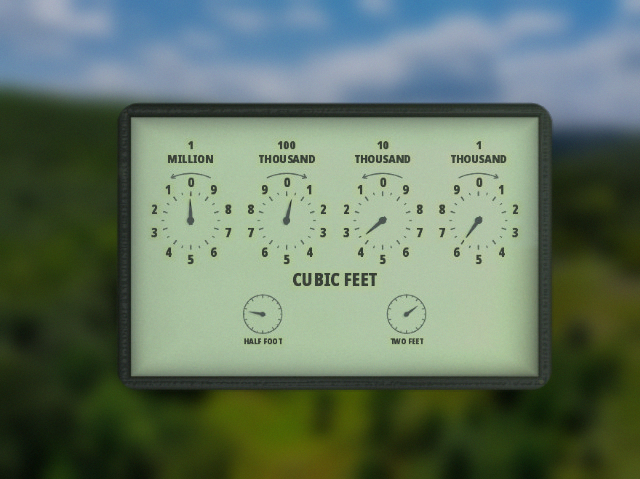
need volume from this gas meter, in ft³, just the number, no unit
3600
